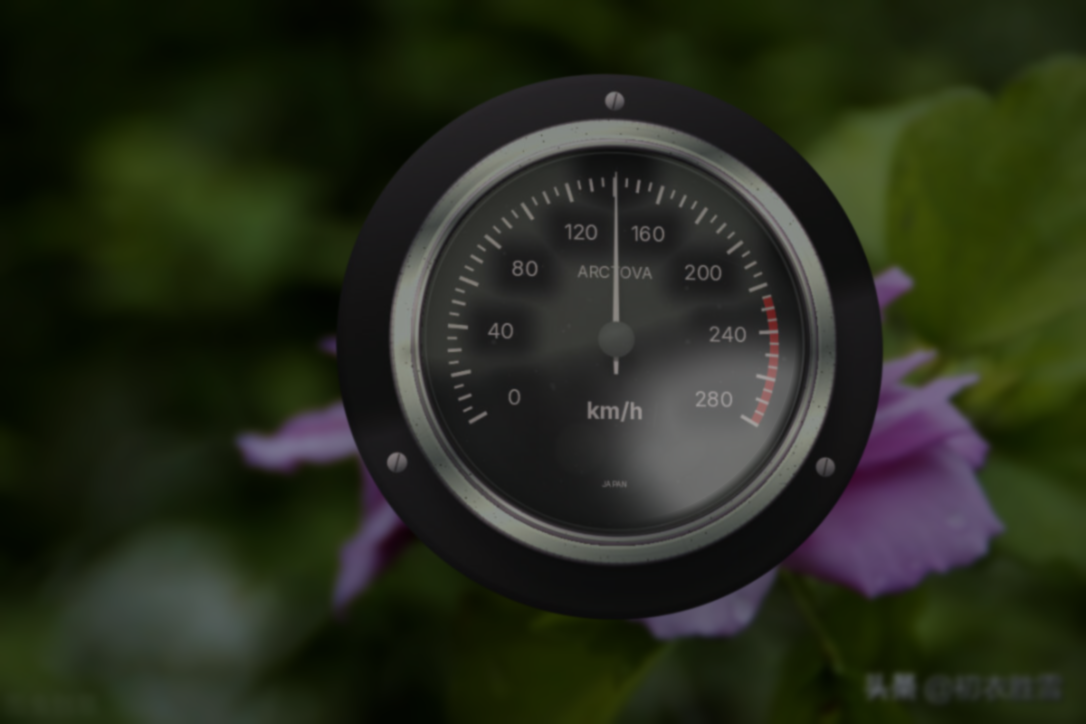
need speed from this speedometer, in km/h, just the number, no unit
140
